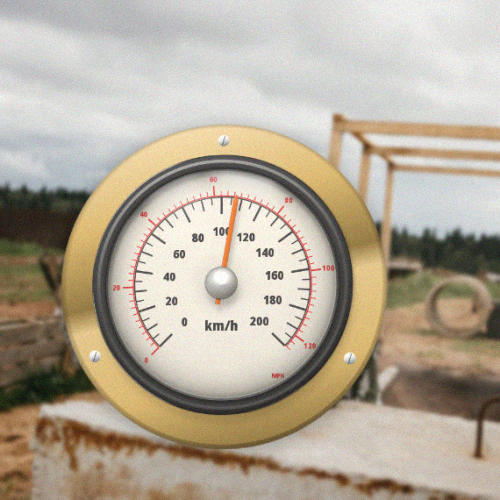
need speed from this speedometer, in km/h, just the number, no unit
107.5
